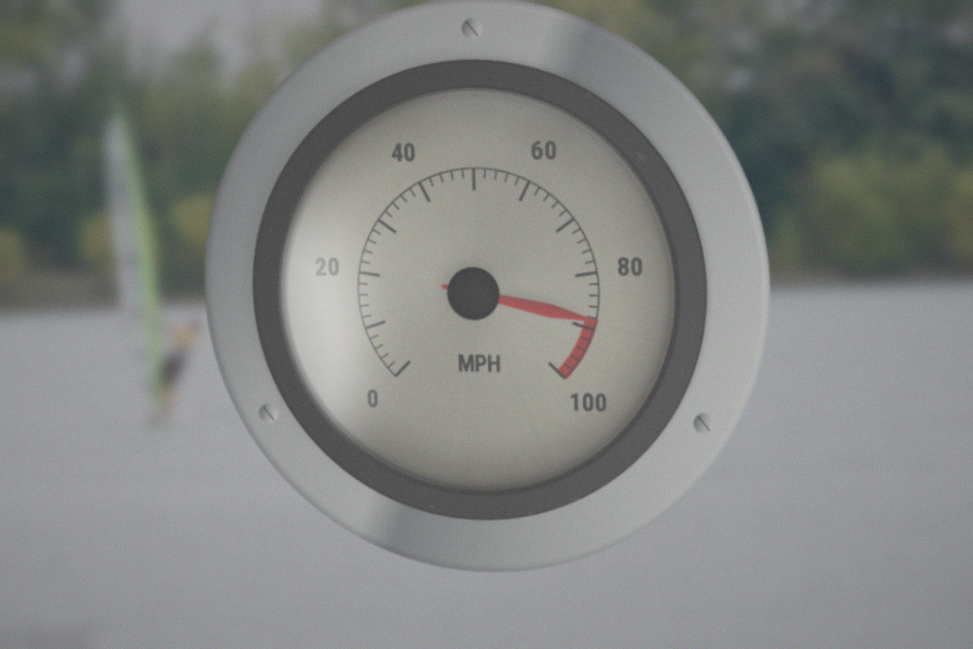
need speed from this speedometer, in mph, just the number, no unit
88
